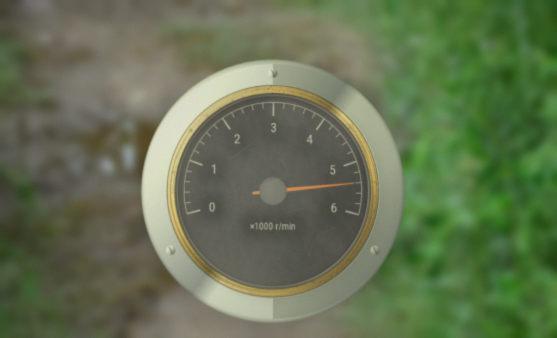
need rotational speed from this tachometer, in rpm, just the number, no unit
5400
